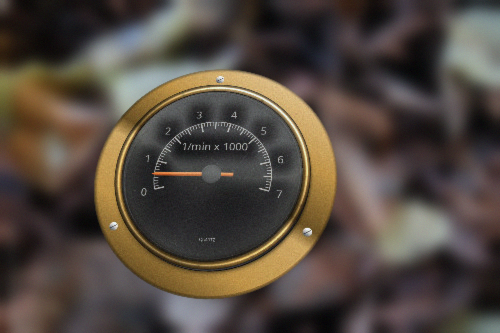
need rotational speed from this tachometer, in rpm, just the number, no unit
500
